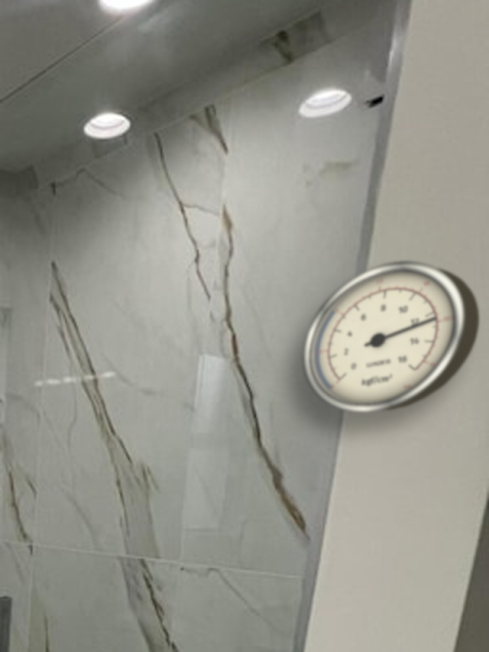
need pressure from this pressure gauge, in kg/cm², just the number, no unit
12.5
